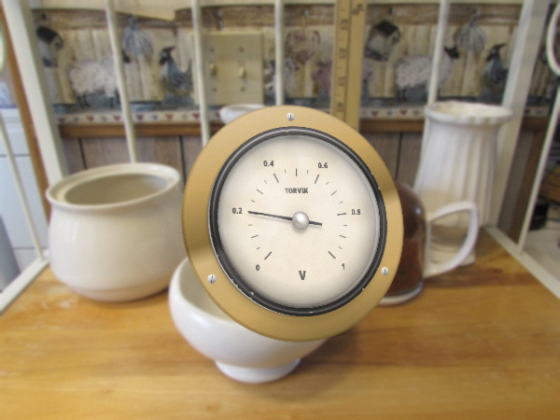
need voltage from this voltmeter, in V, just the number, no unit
0.2
